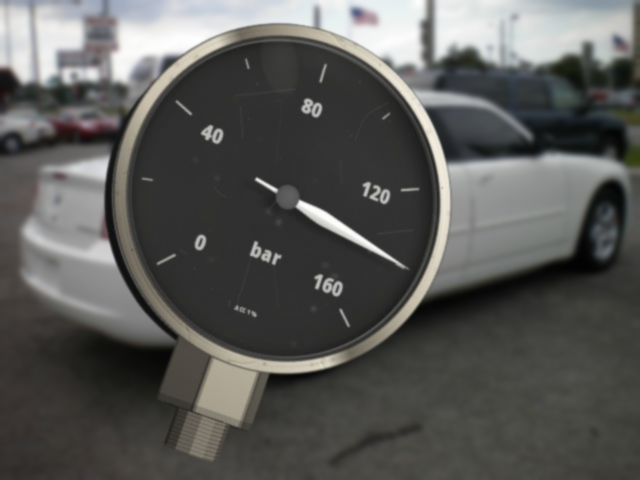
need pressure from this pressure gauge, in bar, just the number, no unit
140
